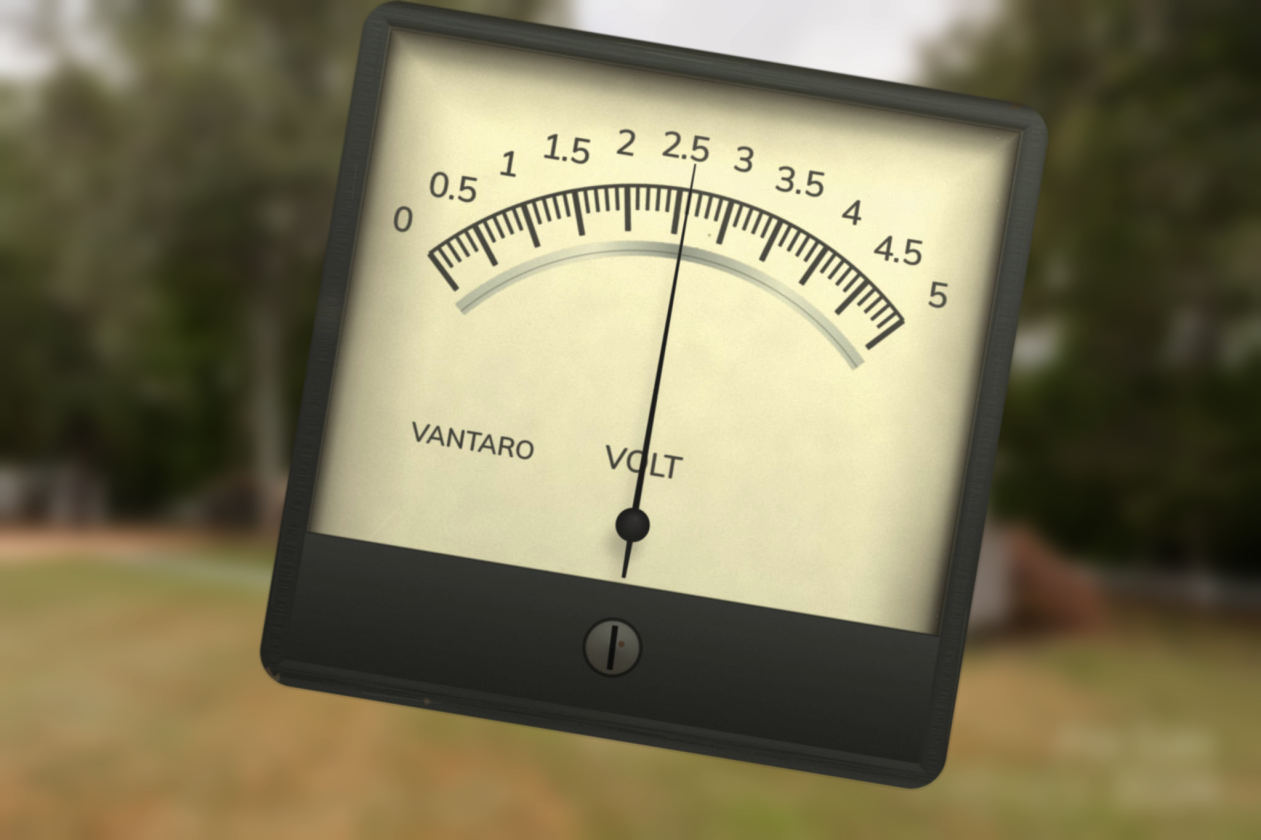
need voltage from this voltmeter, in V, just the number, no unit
2.6
